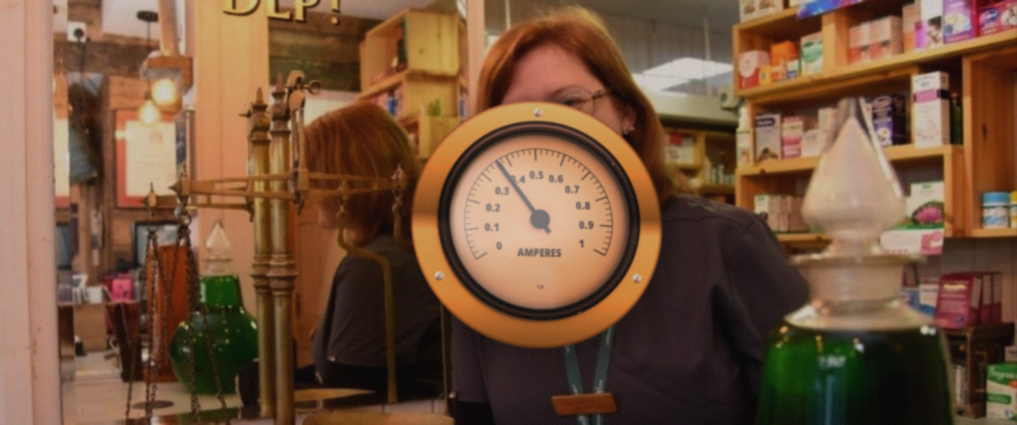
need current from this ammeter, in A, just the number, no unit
0.36
